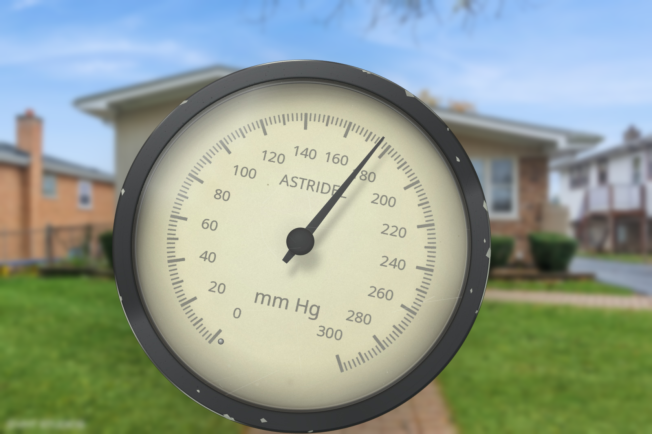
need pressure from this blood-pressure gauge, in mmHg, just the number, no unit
176
